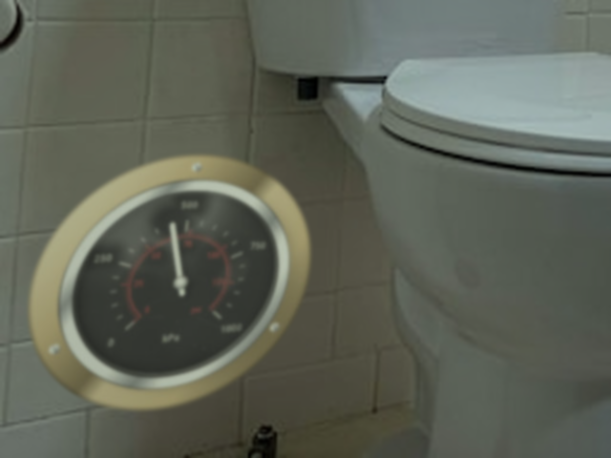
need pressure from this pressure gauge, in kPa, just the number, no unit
450
